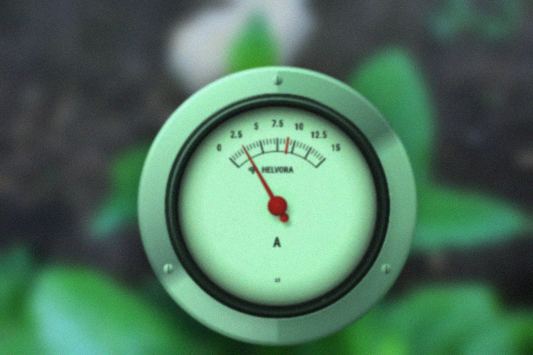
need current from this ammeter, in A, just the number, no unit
2.5
